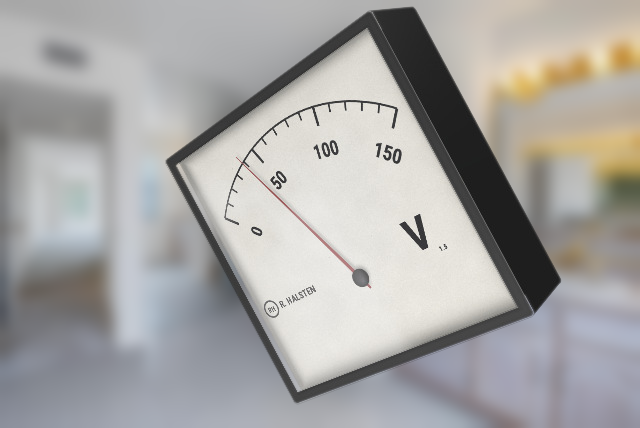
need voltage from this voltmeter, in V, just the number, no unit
40
